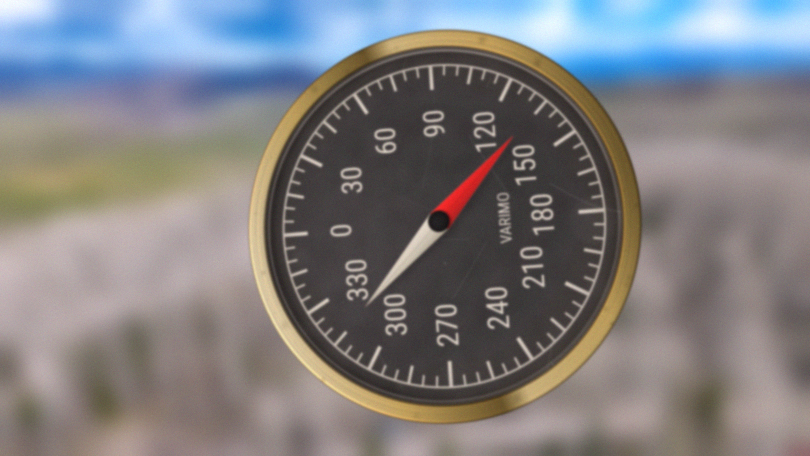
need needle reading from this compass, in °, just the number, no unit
135
